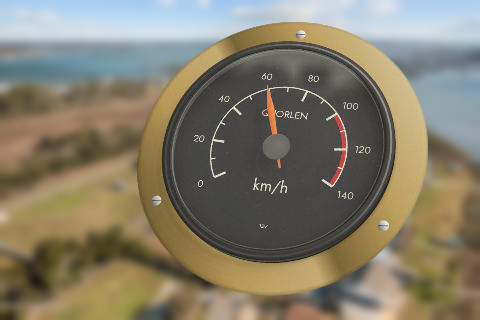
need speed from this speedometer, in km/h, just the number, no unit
60
